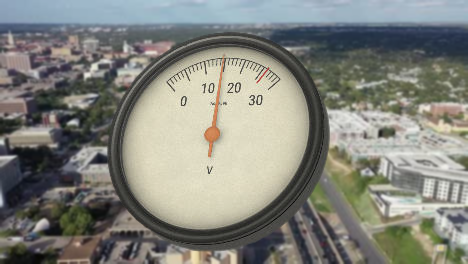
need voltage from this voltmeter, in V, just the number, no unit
15
